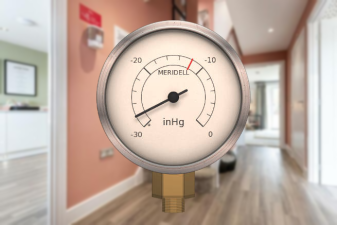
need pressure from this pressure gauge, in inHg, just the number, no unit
-28
